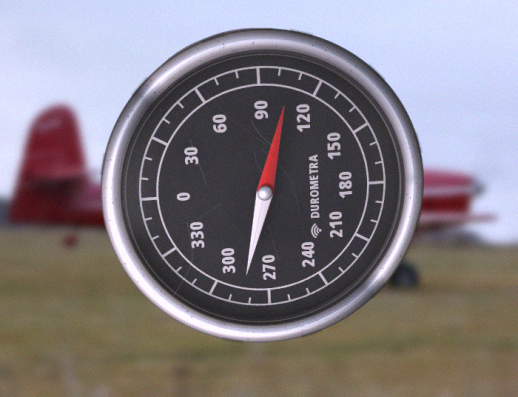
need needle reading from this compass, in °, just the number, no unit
105
